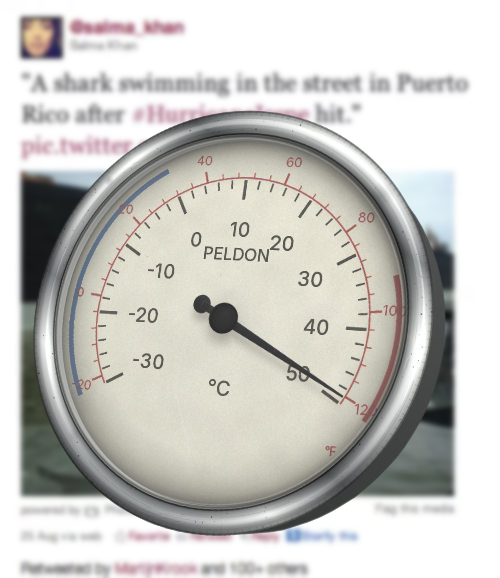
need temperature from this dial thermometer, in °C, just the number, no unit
49
